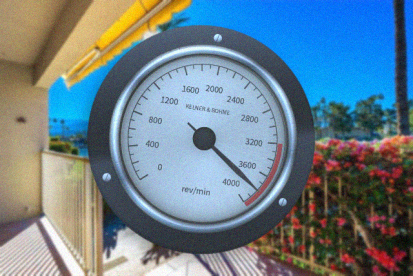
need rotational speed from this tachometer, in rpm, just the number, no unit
3800
